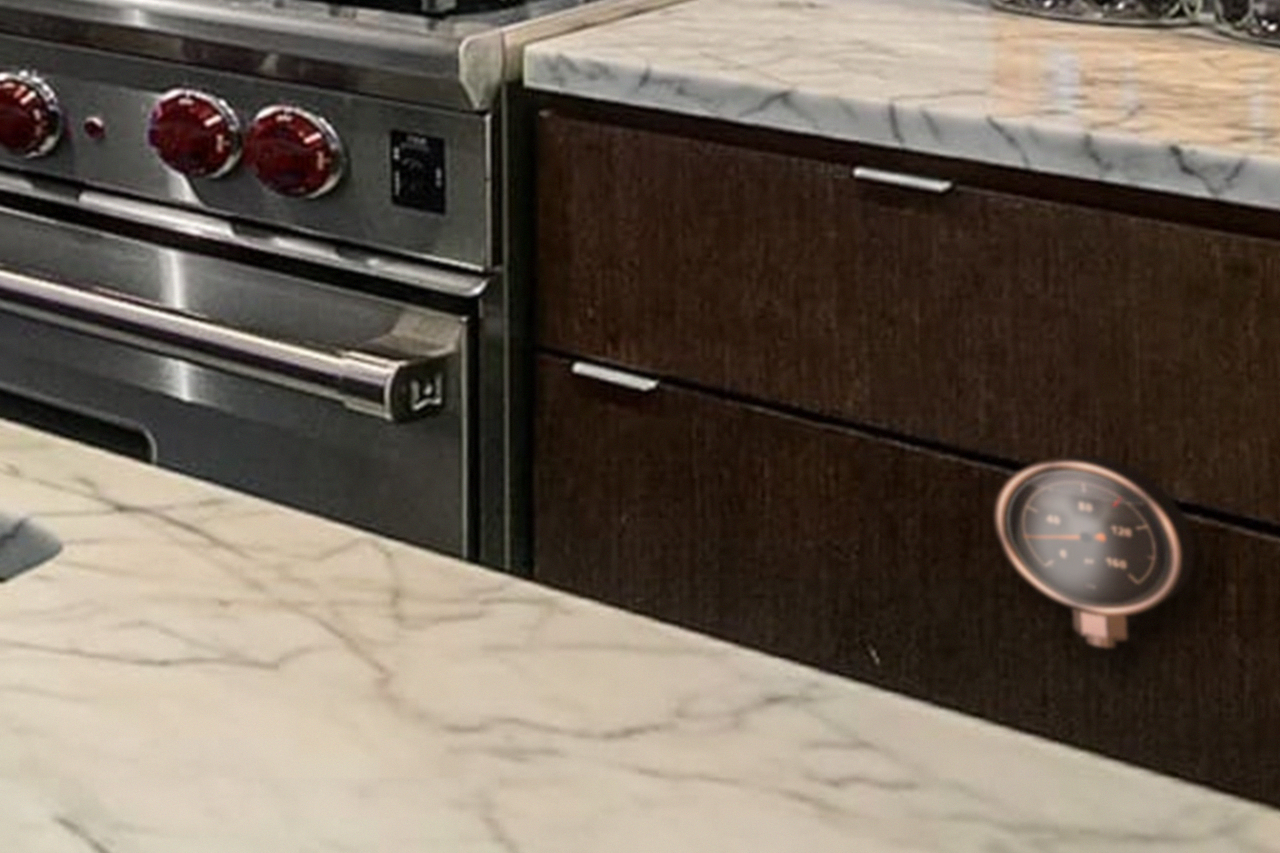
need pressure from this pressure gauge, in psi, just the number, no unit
20
